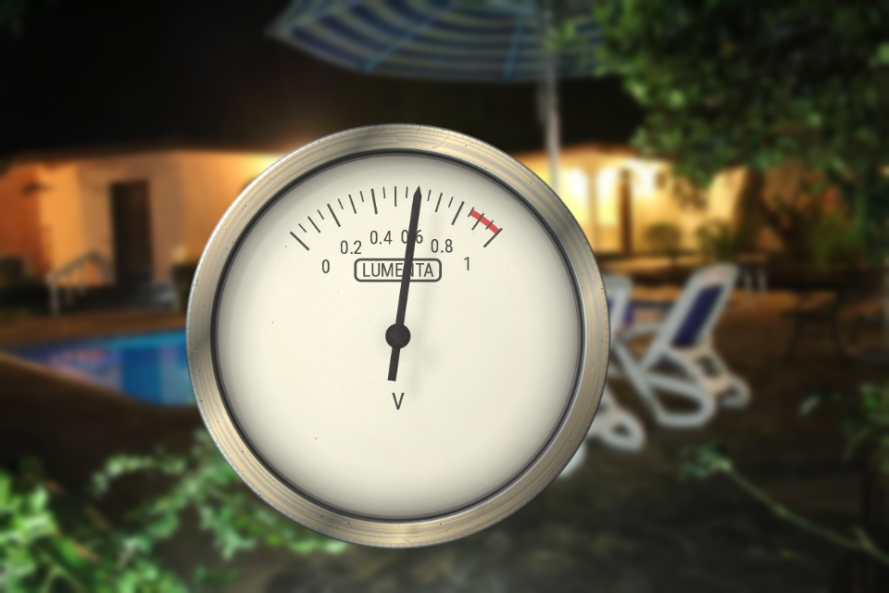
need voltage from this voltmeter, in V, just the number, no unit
0.6
